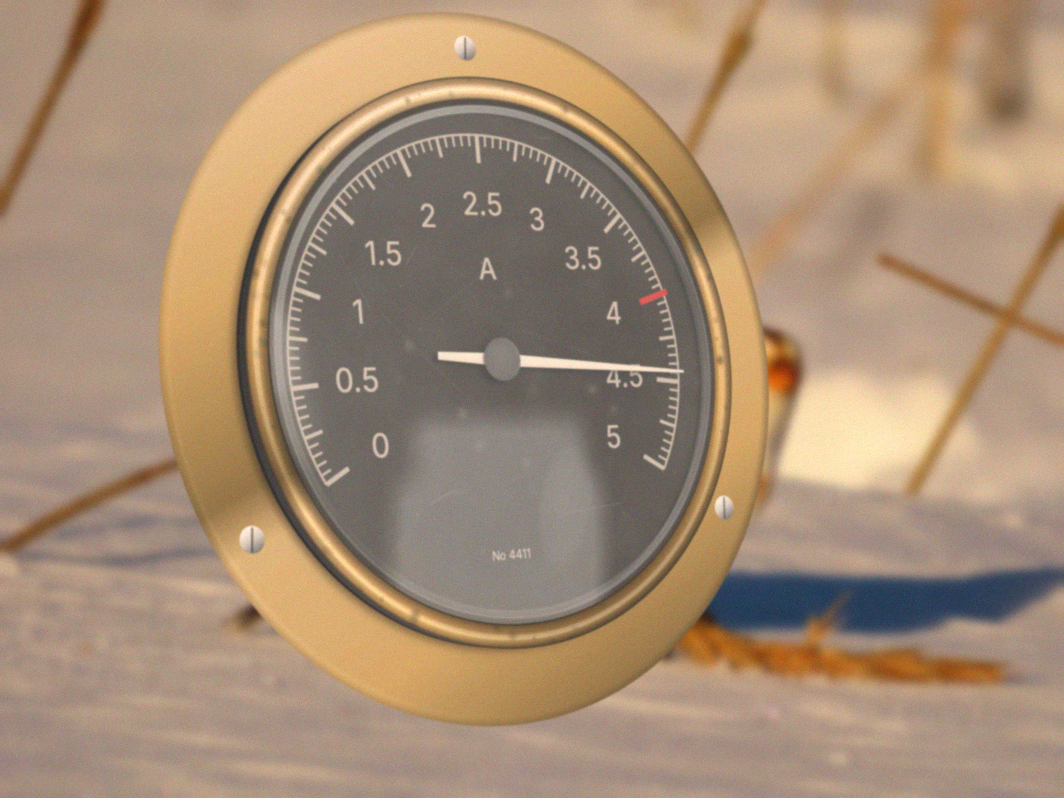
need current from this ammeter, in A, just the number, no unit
4.45
